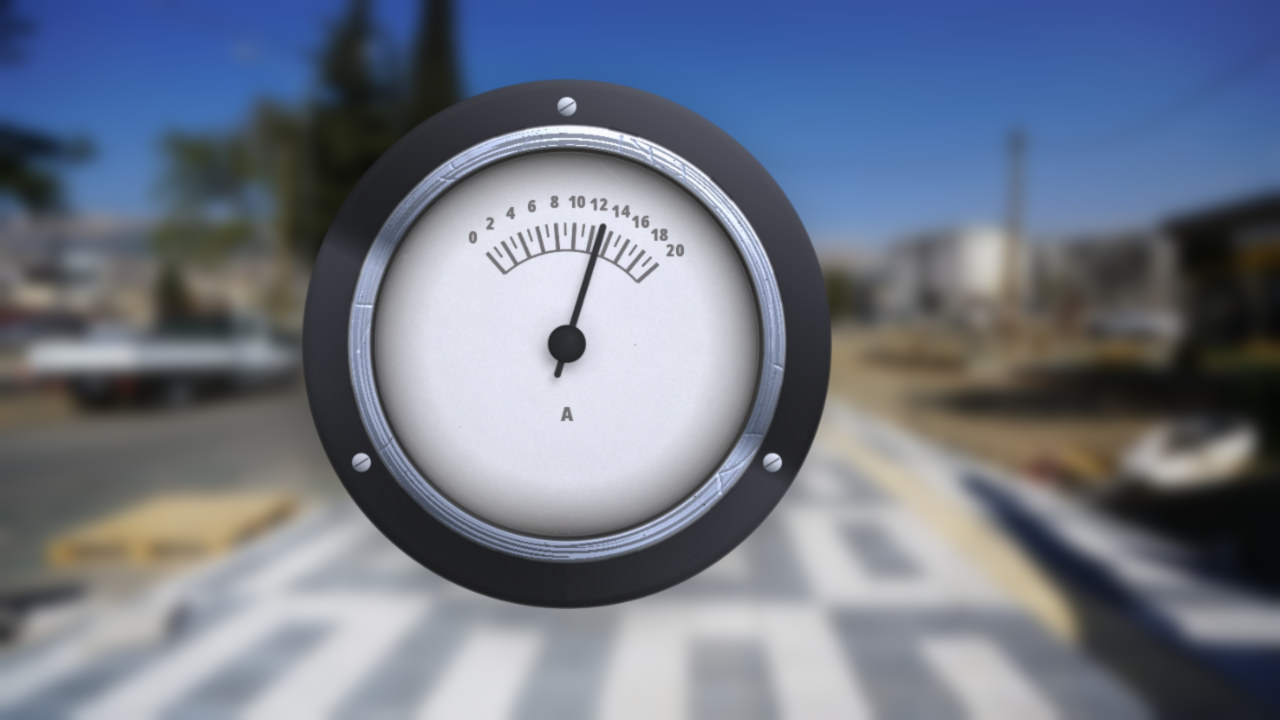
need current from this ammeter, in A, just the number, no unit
13
